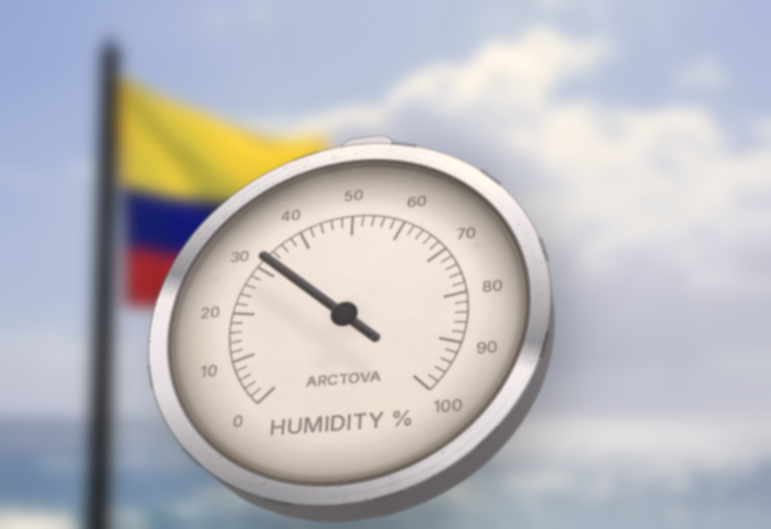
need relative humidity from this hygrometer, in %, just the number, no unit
32
